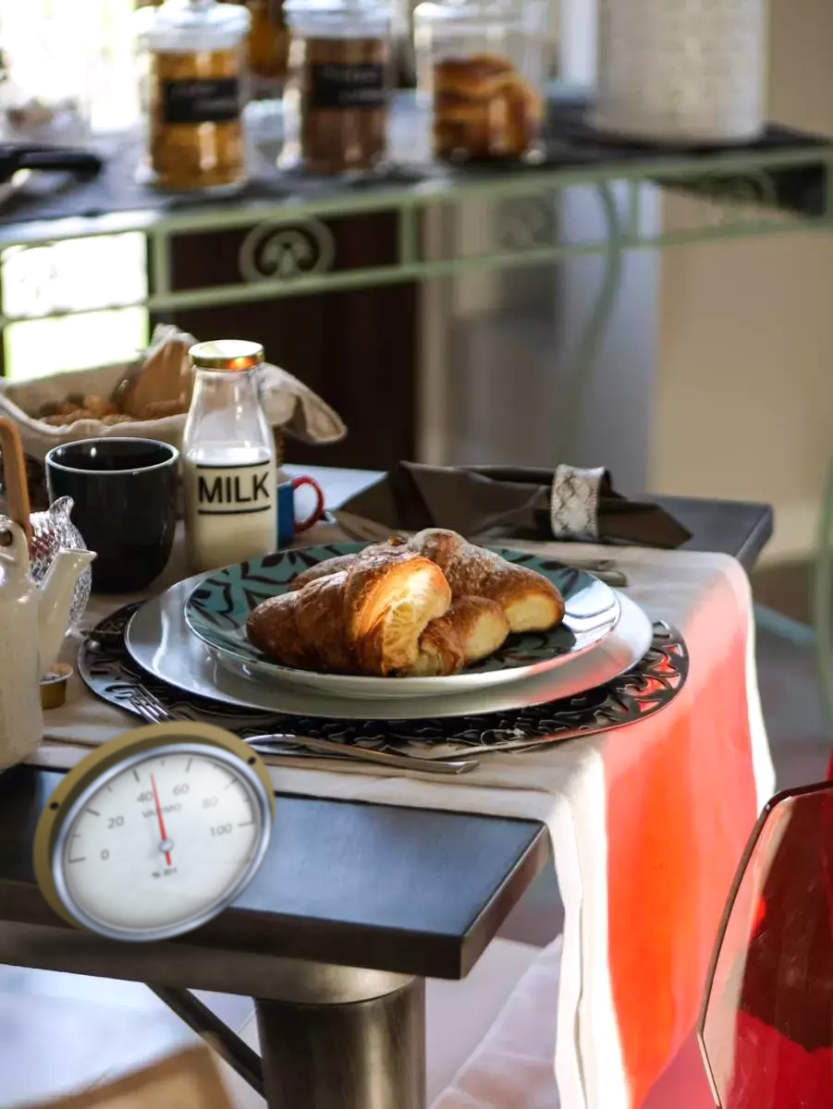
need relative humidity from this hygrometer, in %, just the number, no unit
45
